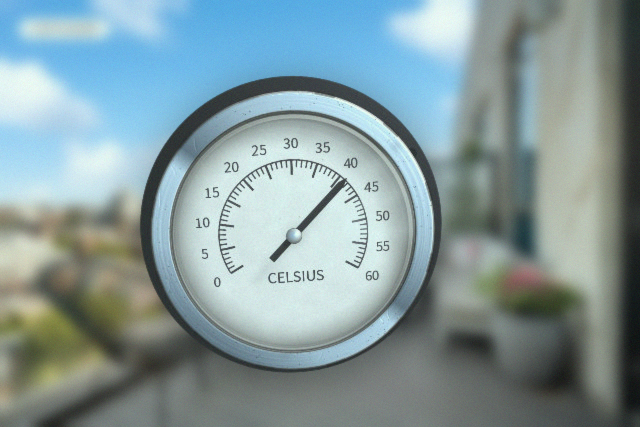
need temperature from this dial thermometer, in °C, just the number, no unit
41
